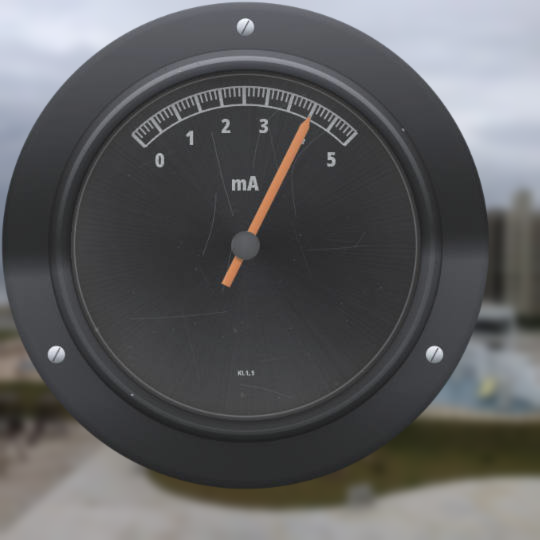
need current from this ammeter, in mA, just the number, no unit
4
